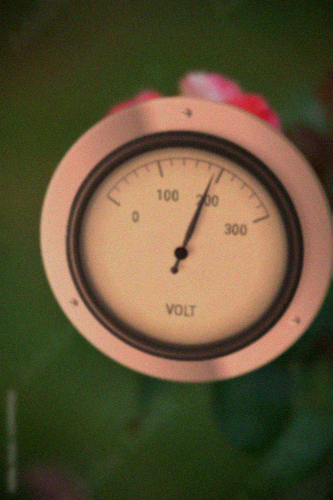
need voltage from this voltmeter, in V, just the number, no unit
190
